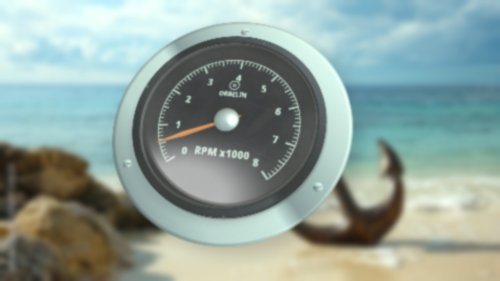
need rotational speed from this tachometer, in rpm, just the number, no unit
500
